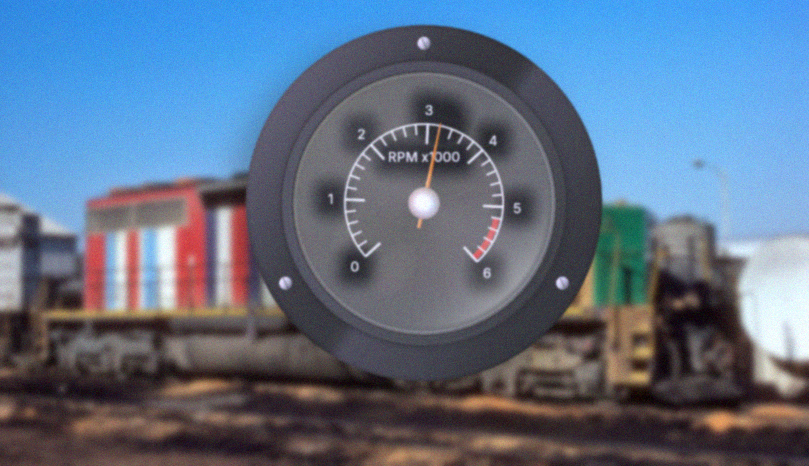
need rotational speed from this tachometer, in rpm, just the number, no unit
3200
